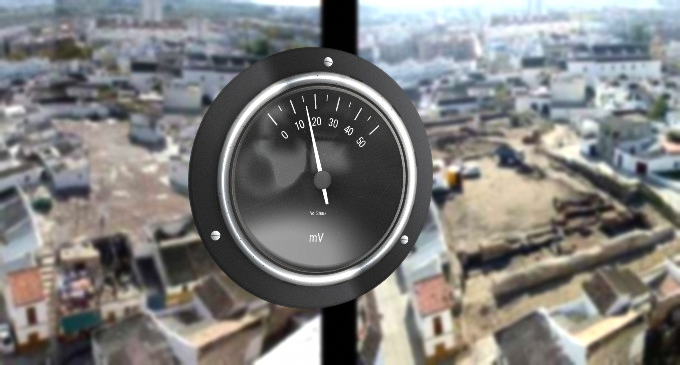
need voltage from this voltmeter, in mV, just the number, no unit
15
